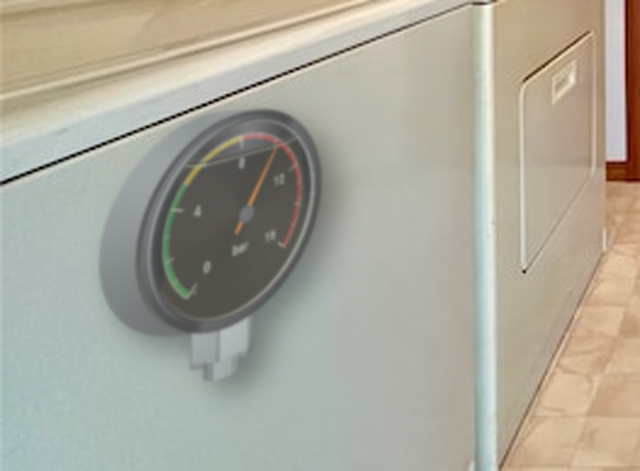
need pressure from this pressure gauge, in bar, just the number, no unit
10
